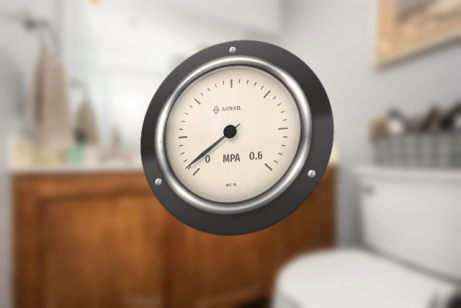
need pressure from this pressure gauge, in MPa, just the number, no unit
0.02
